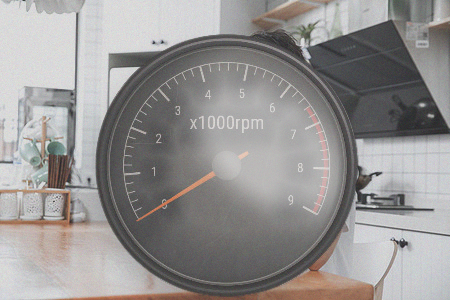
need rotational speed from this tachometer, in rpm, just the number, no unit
0
